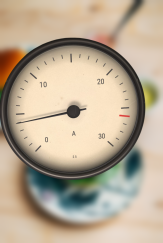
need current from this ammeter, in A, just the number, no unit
4
